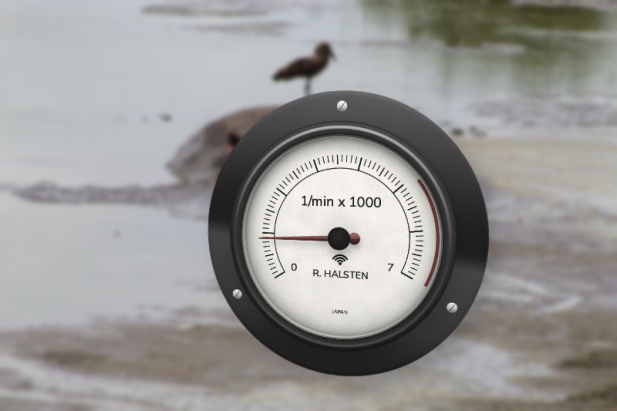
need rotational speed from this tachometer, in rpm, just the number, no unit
900
